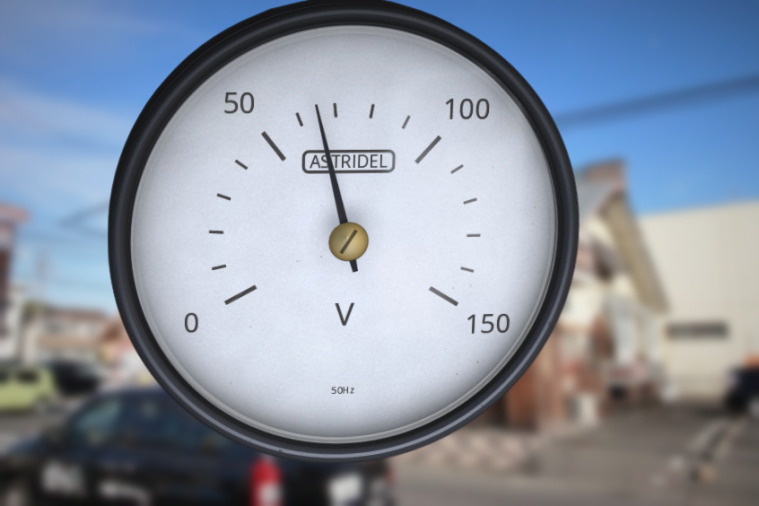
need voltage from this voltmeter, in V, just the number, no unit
65
